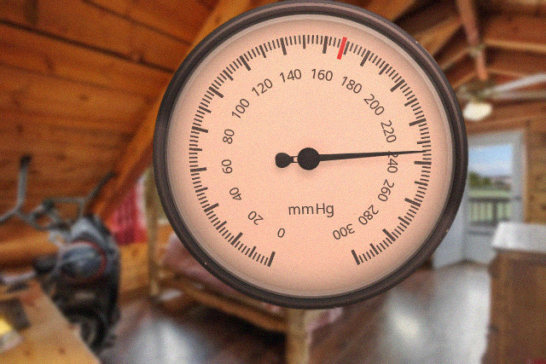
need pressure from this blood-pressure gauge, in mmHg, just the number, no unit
234
